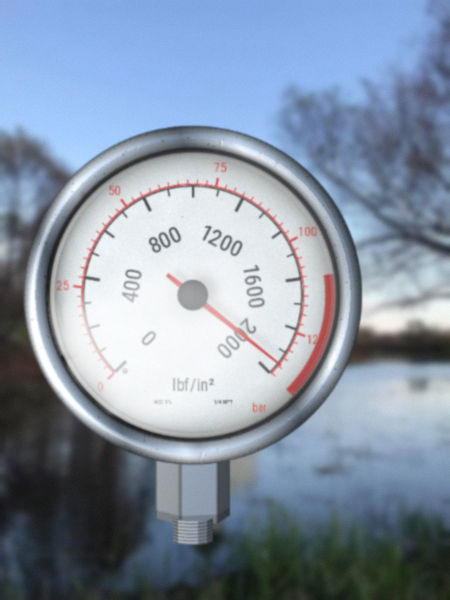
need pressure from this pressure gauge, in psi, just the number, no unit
1950
